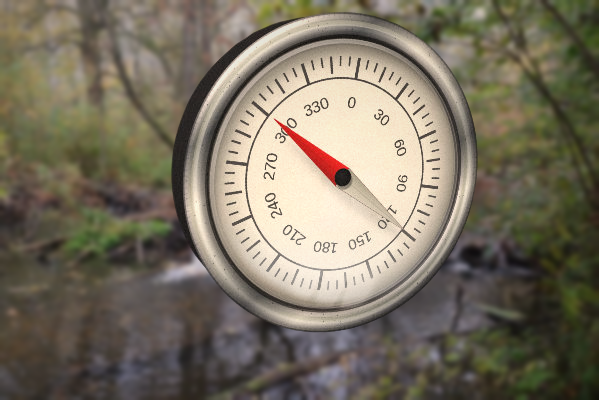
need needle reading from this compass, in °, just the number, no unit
300
